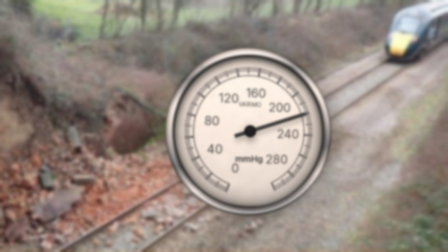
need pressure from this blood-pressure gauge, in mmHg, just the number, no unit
220
